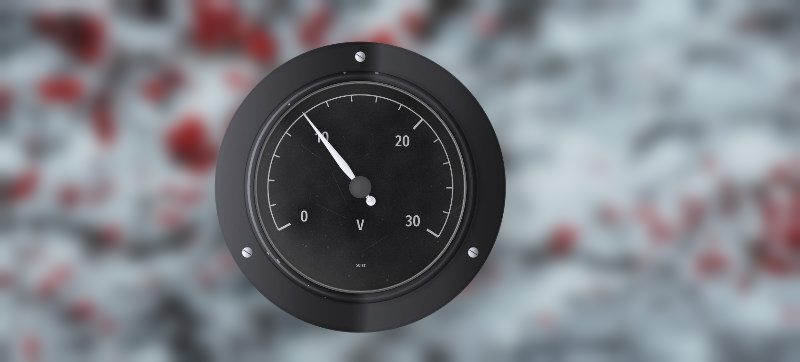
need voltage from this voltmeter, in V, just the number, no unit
10
